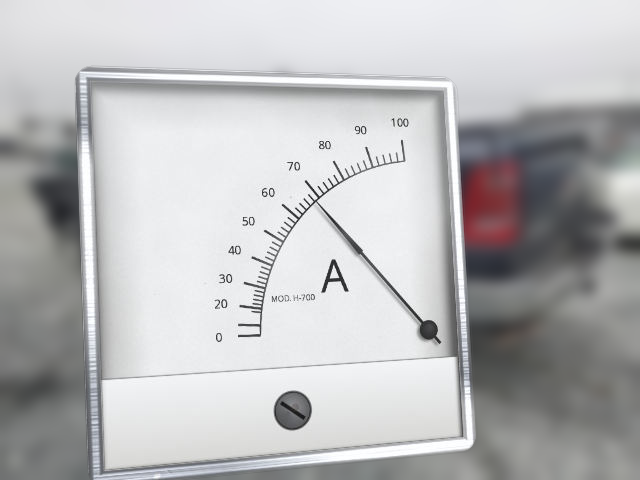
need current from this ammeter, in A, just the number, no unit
68
